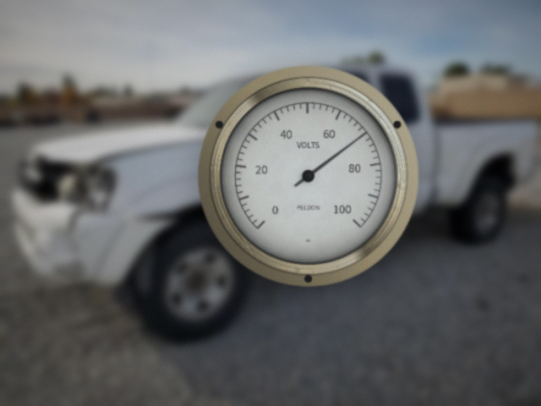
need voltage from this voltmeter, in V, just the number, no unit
70
